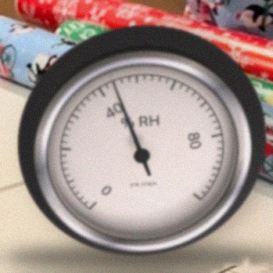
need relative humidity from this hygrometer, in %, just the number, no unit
44
